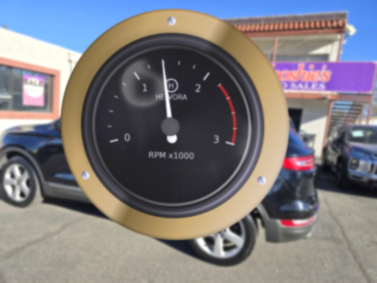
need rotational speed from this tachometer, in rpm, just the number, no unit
1400
